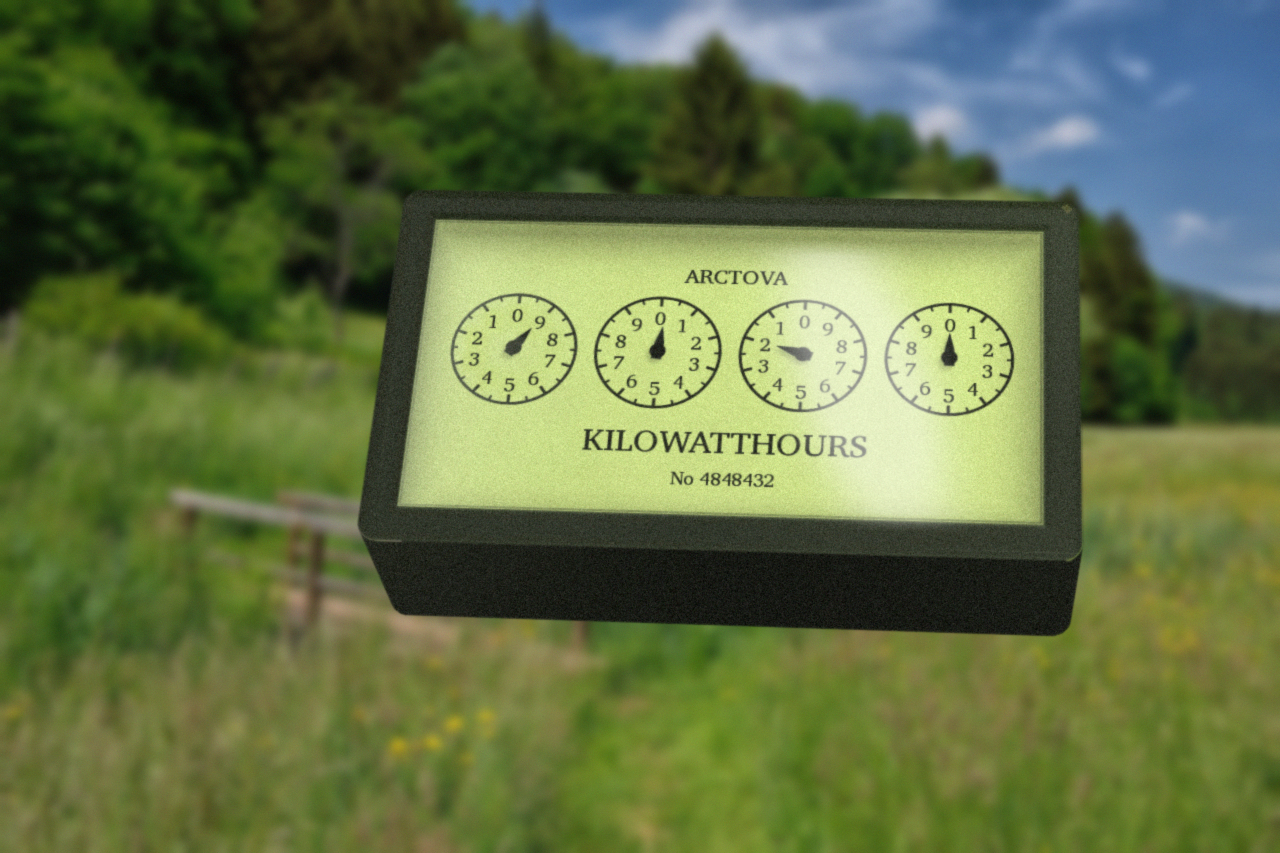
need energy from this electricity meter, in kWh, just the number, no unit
9020
